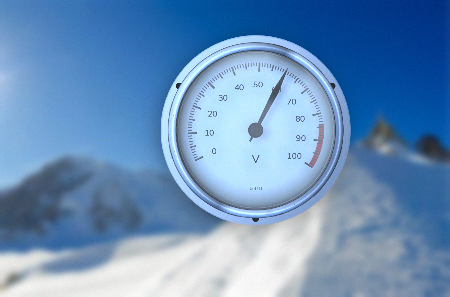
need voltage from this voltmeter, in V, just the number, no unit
60
